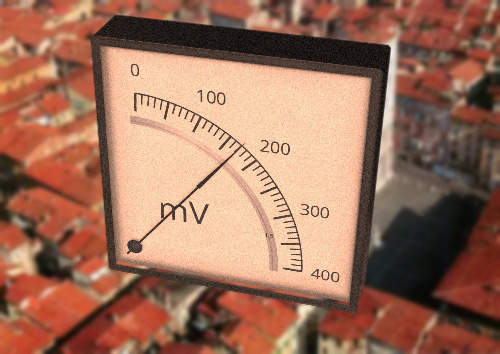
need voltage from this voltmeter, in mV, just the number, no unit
170
